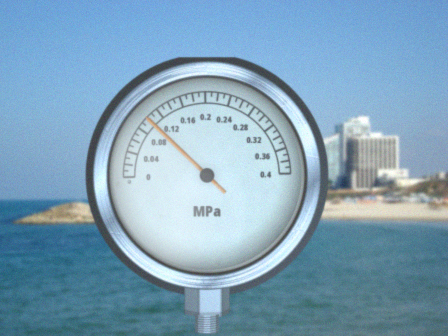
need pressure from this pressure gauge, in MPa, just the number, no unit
0.1
